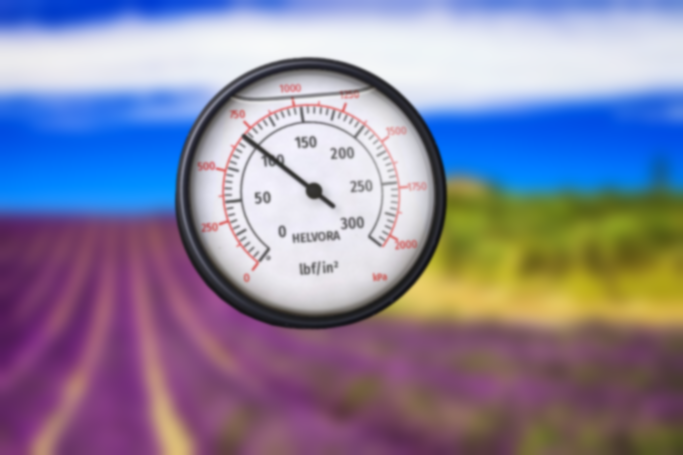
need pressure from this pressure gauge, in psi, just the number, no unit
100
